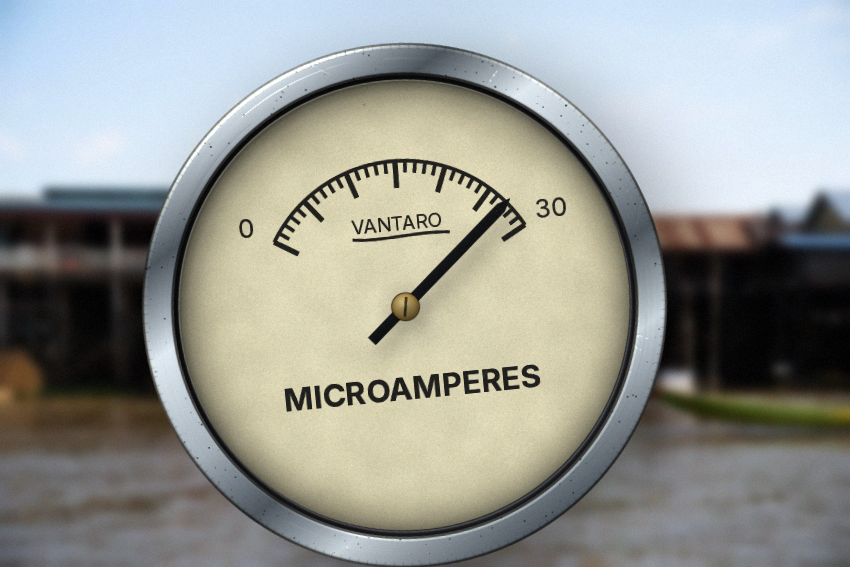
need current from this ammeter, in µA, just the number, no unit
27
